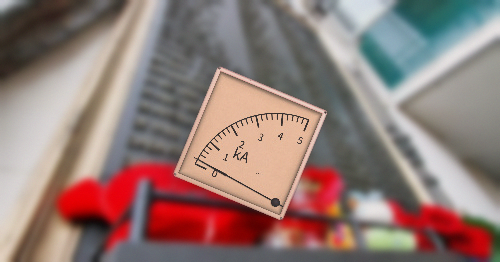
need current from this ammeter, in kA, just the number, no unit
0.2
